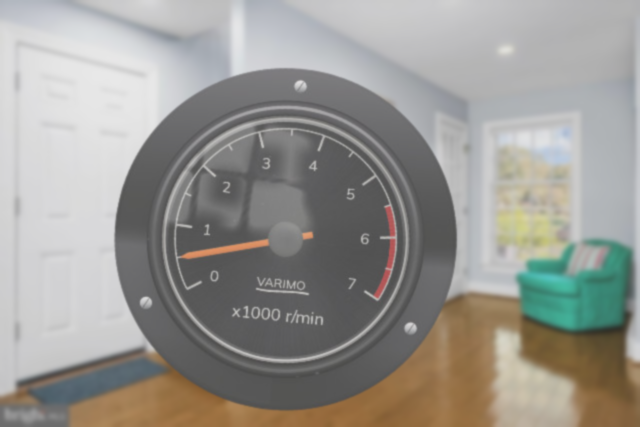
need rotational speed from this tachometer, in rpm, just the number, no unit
500
